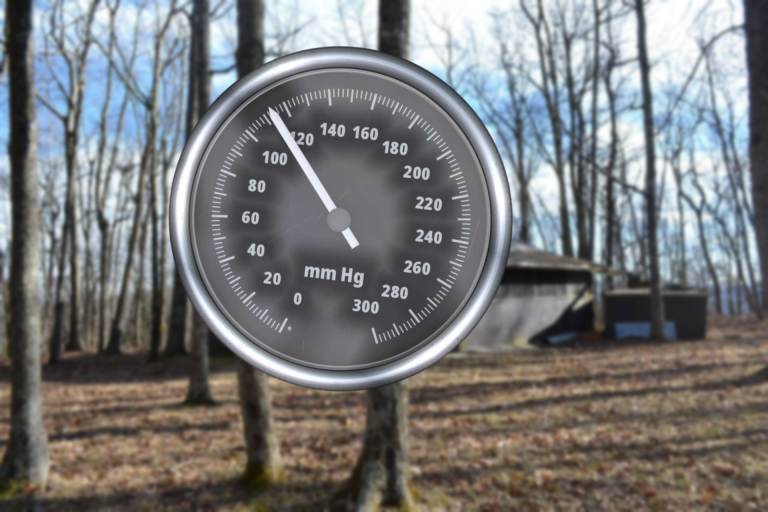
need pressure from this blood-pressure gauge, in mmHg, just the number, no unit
114
